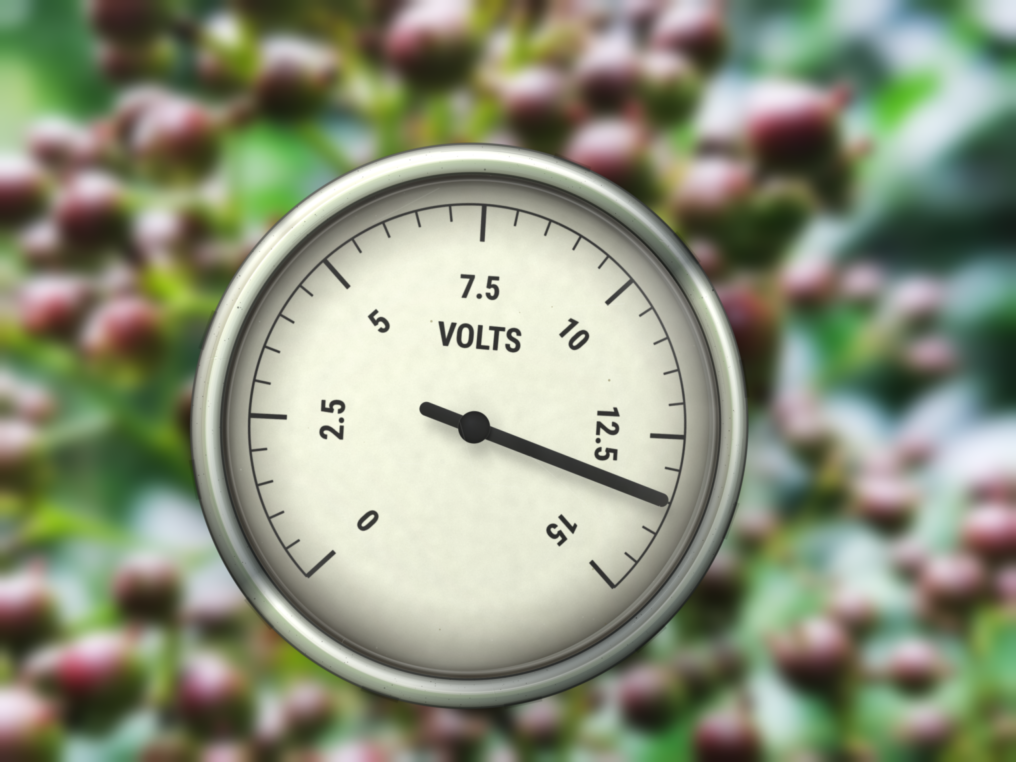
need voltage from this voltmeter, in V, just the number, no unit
13.5
